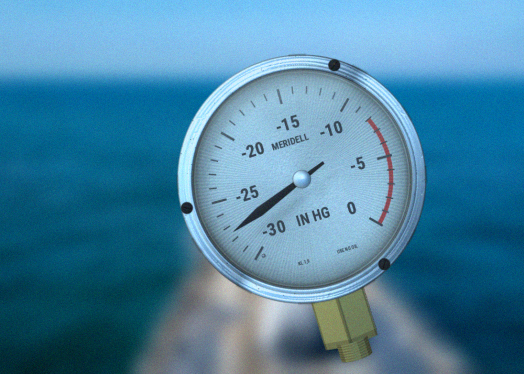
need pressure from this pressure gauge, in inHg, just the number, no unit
-27.5
